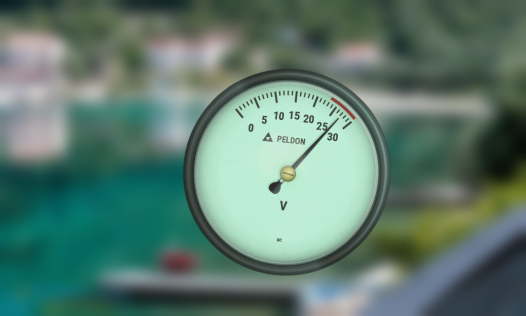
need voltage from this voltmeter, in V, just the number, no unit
27
